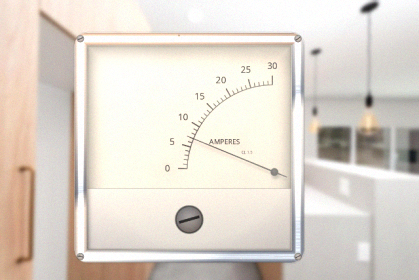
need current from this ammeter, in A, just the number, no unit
7
